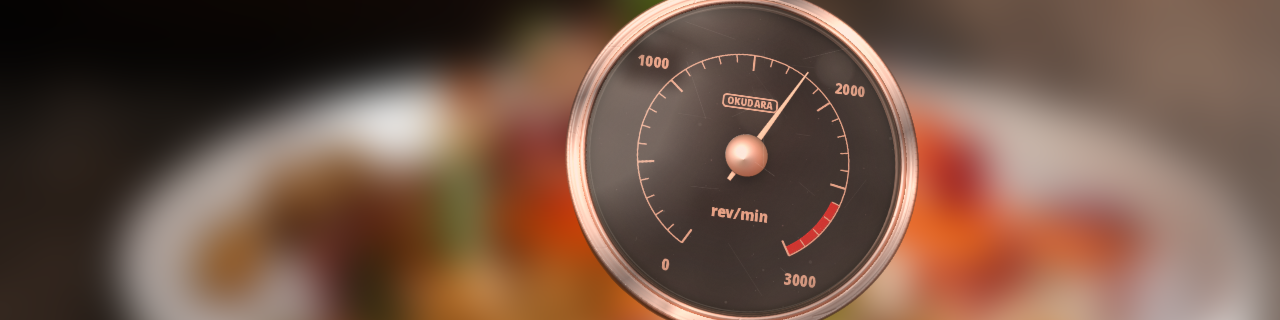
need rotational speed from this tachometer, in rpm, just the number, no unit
1800
